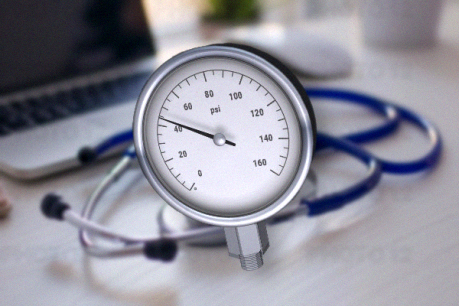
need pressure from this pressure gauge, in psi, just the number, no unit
45
